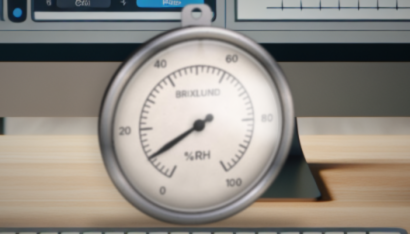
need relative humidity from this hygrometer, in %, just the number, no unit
10
